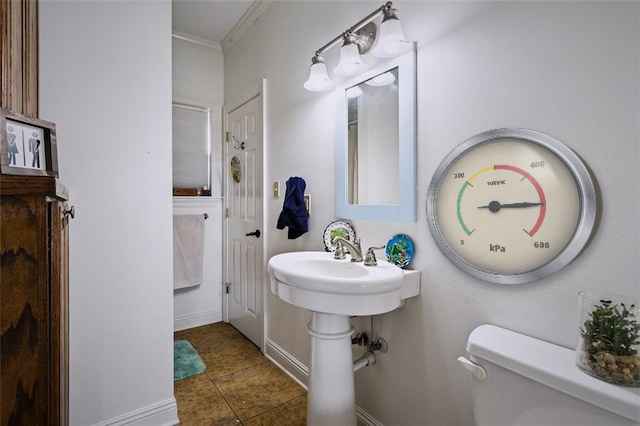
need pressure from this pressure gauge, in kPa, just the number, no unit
500
